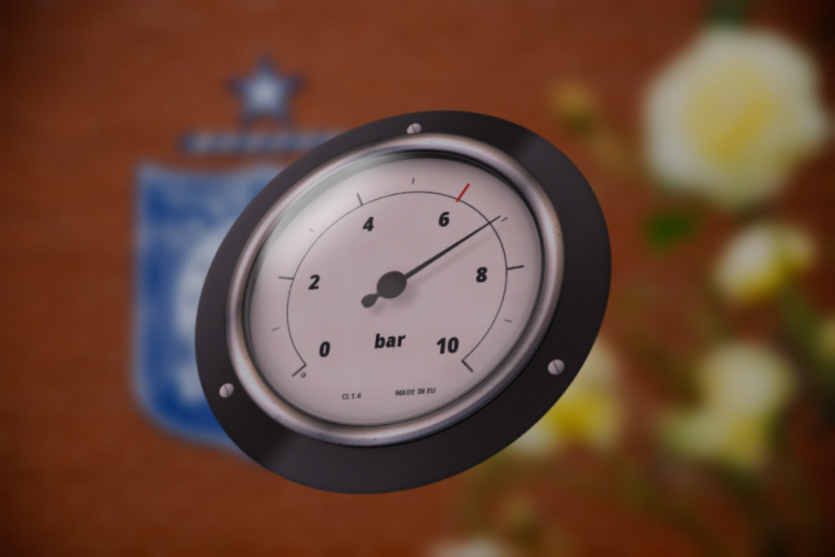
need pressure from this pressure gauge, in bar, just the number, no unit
7
